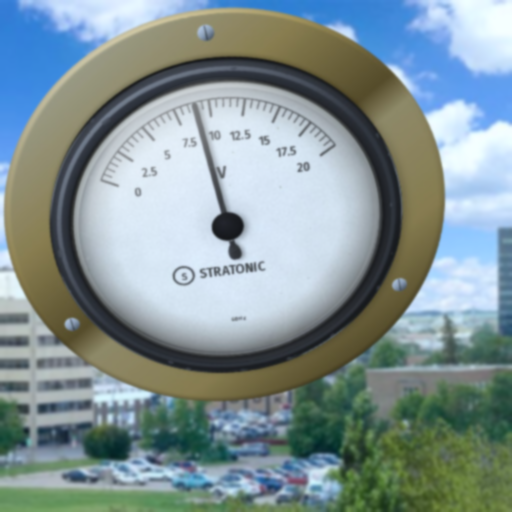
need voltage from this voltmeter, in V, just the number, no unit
9
